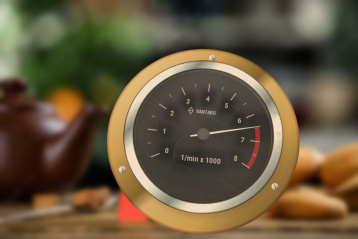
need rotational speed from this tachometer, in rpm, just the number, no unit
6500
